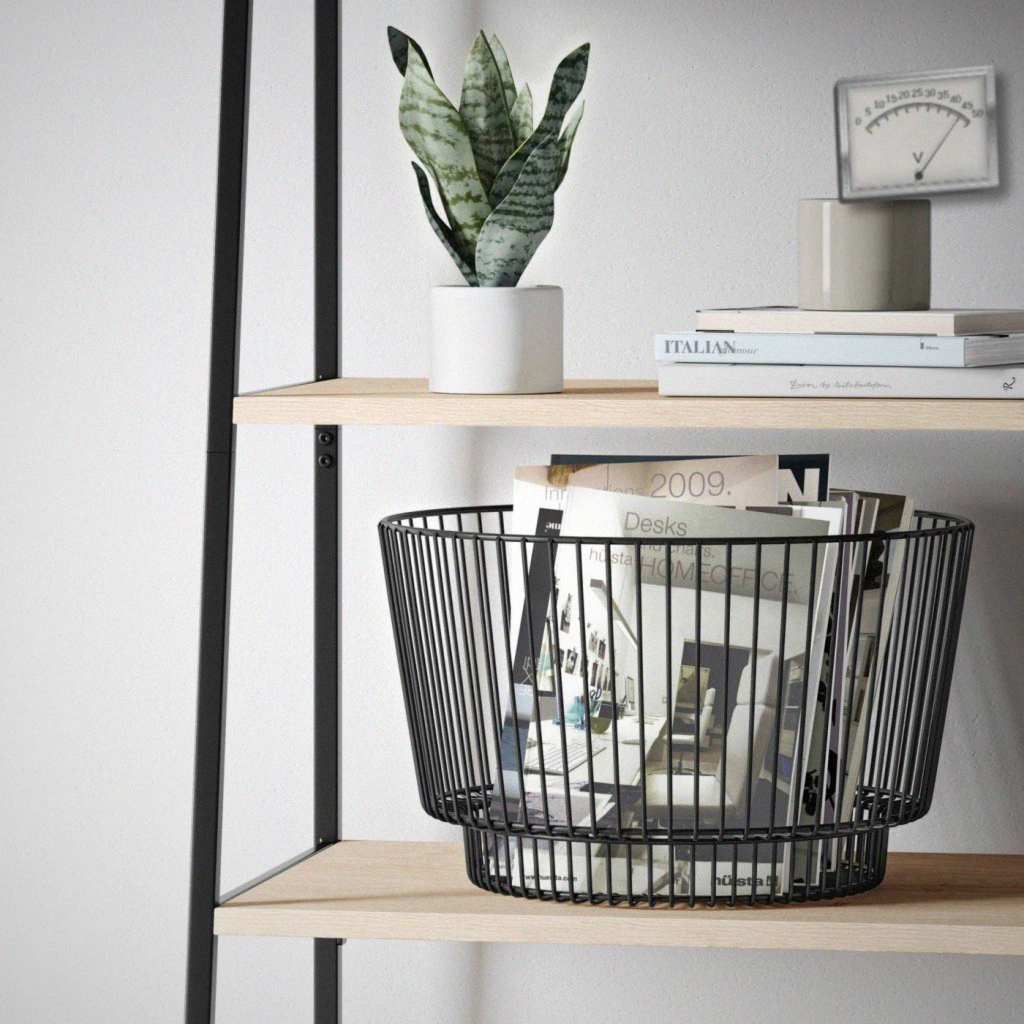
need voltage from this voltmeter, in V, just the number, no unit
45
